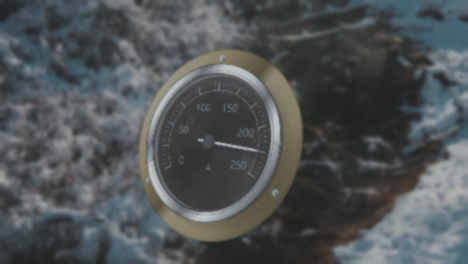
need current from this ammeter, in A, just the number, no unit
225
